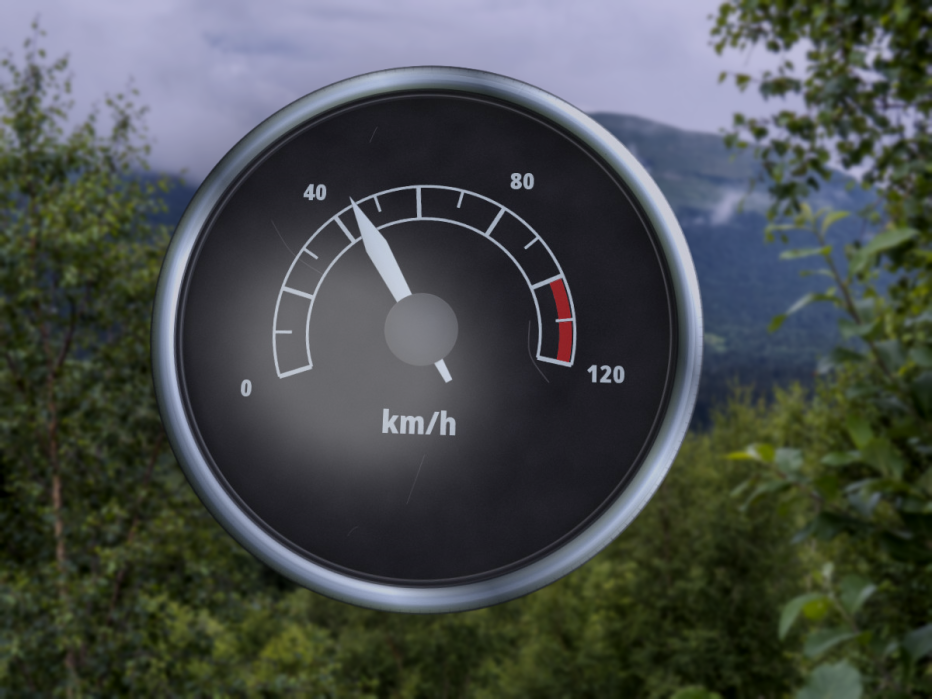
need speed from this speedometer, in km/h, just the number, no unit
45
